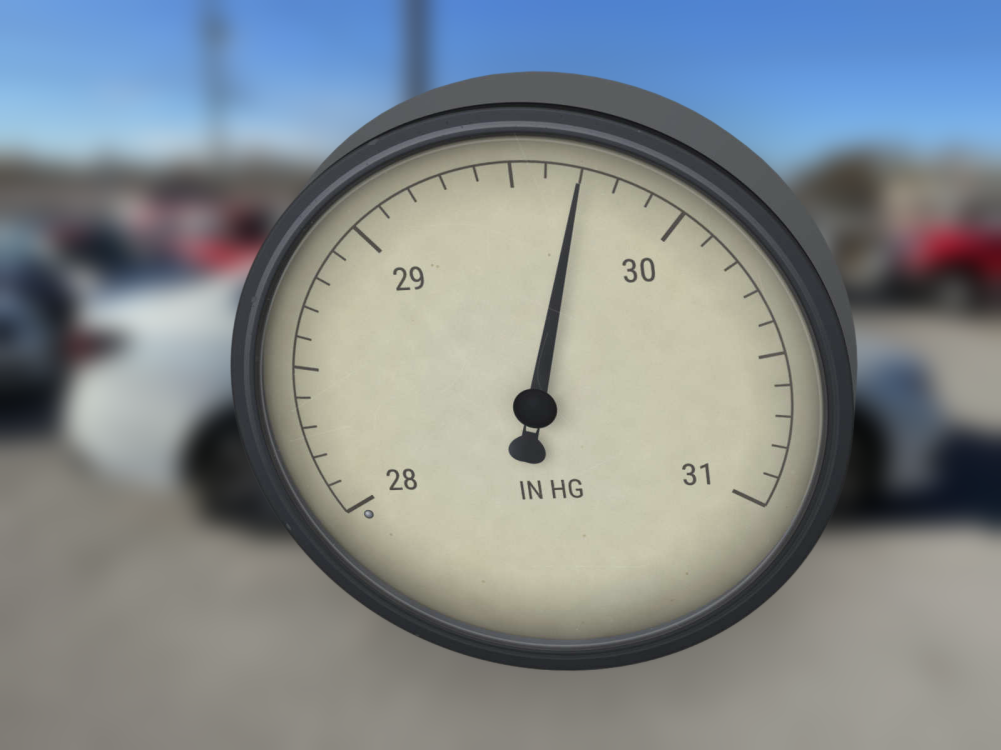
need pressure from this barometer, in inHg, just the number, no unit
29.7
